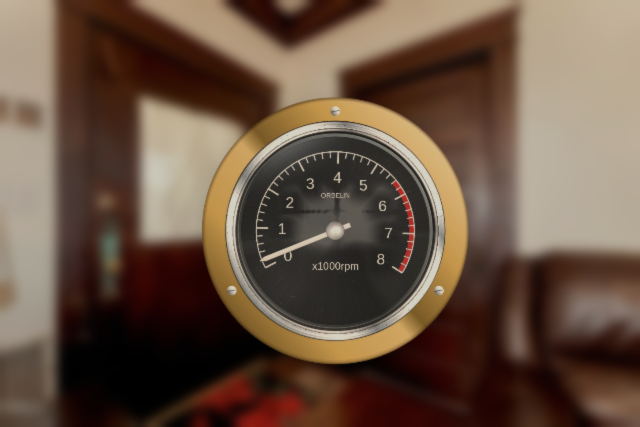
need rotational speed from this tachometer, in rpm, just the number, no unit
200
